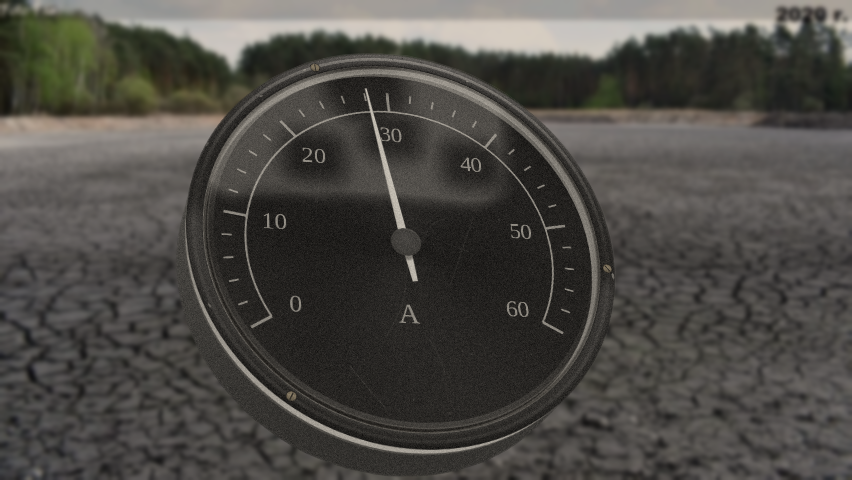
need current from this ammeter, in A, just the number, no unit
28
